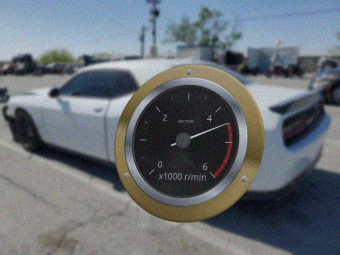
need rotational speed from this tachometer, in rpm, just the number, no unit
4500
